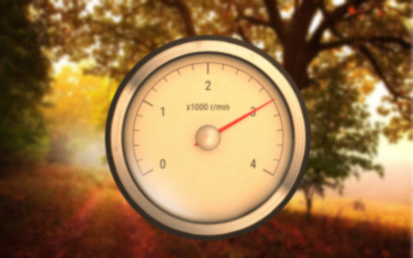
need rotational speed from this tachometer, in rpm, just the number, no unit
3000
